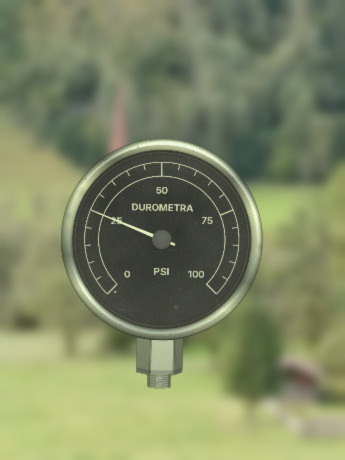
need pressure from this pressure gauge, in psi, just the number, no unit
25
